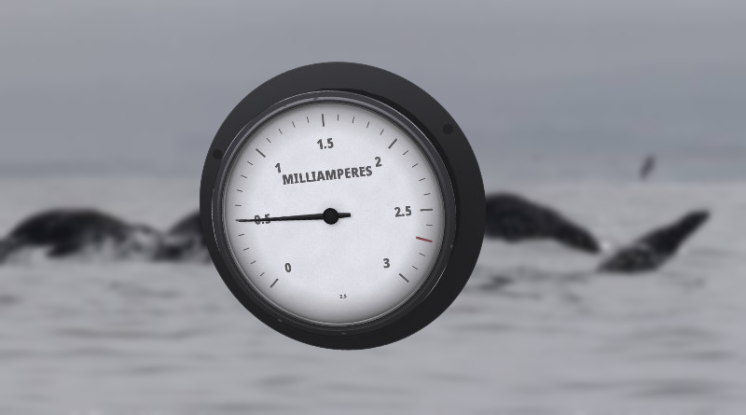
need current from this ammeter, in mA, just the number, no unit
0.5
